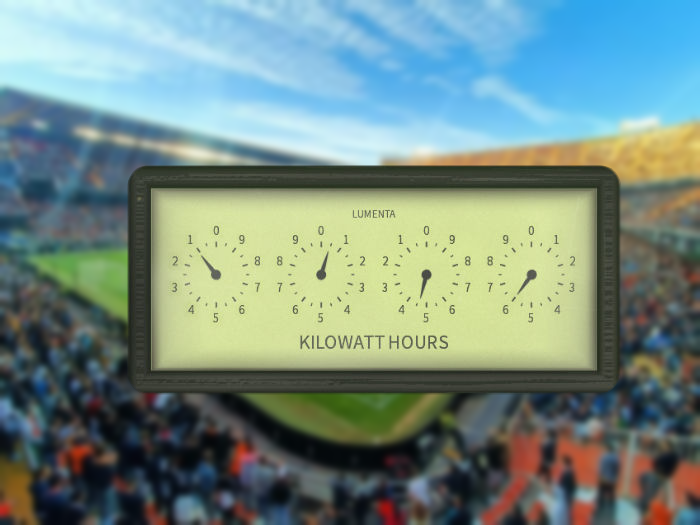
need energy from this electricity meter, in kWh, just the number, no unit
1046
